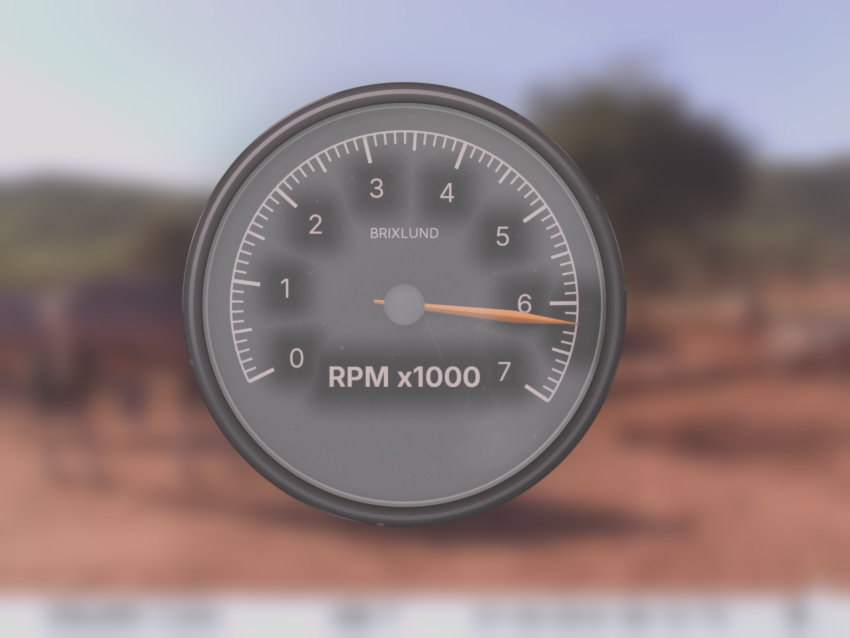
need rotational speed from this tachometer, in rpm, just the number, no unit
6200
